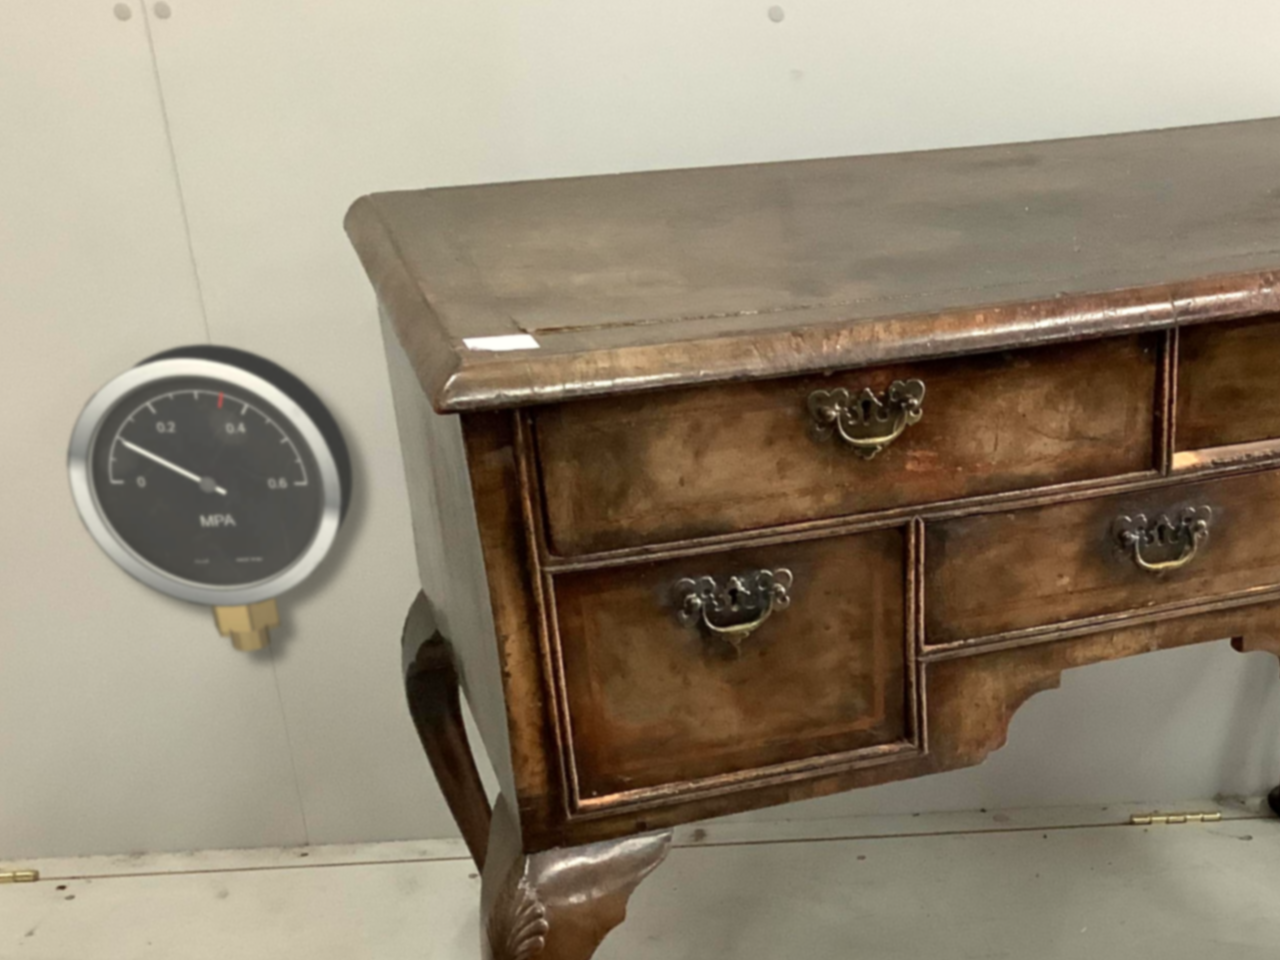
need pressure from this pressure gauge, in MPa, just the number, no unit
0.1
